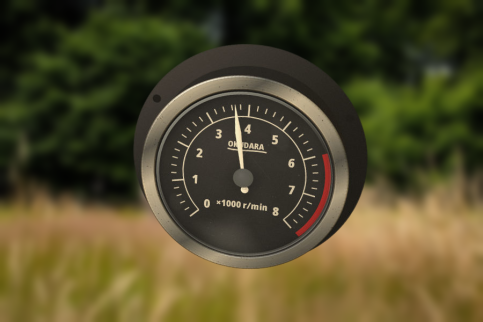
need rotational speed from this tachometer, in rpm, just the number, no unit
3700
